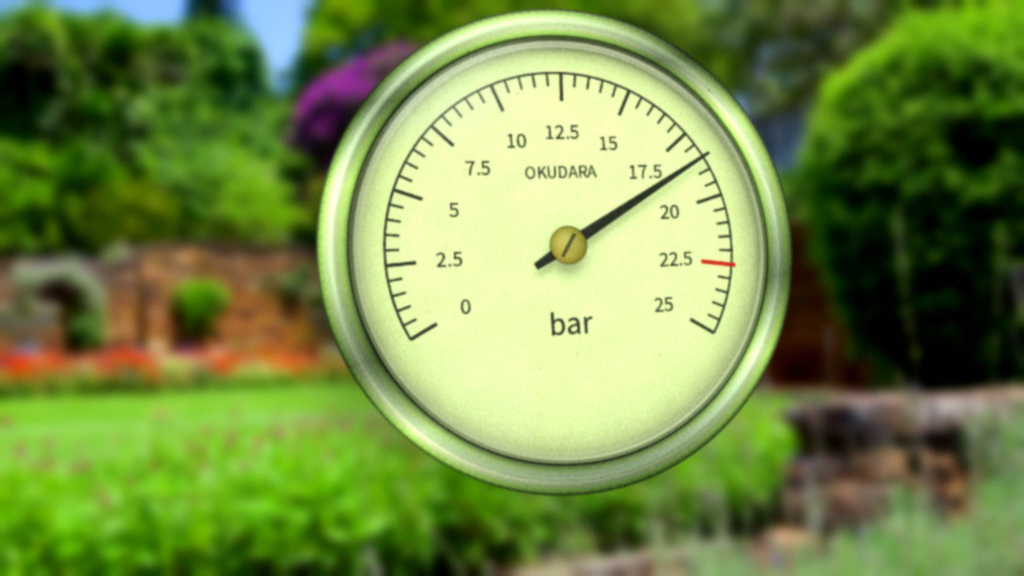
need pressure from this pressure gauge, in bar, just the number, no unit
18.5
